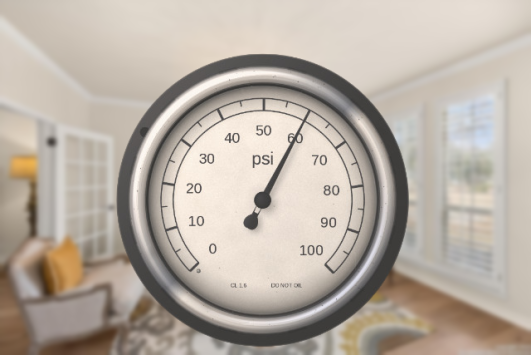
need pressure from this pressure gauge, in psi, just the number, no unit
60
